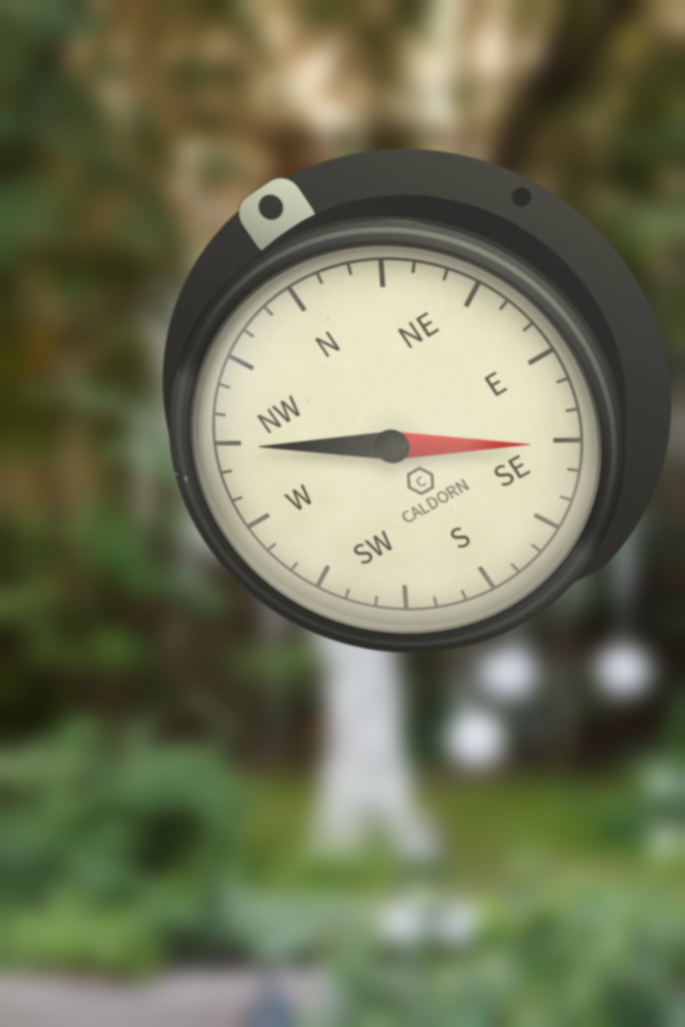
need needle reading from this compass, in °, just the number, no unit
120
